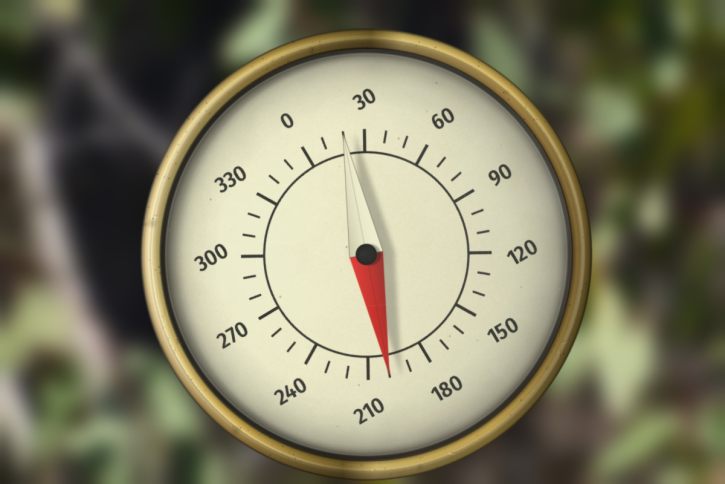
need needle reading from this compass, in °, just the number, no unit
200
